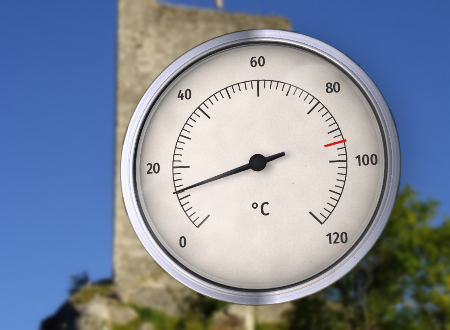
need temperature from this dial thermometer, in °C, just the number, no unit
12
